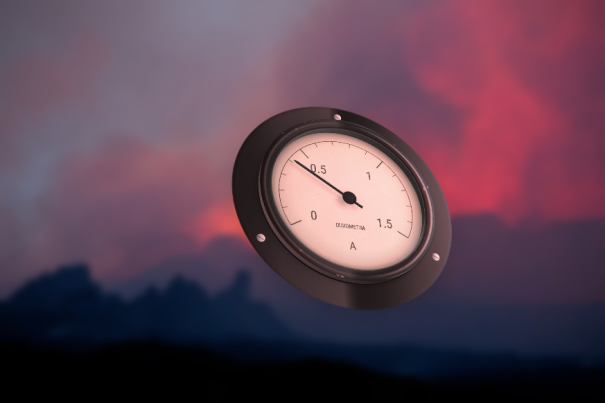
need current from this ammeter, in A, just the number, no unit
0.4
